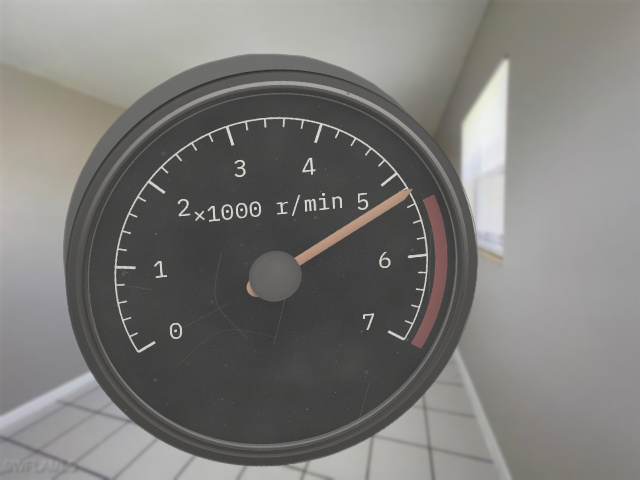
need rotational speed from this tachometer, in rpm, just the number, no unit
5200
